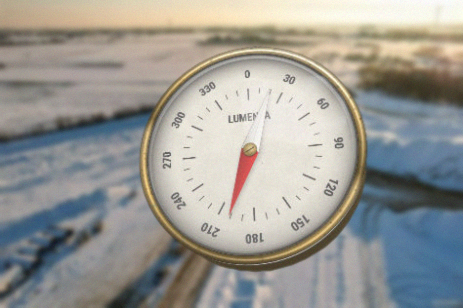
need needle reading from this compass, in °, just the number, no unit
200
